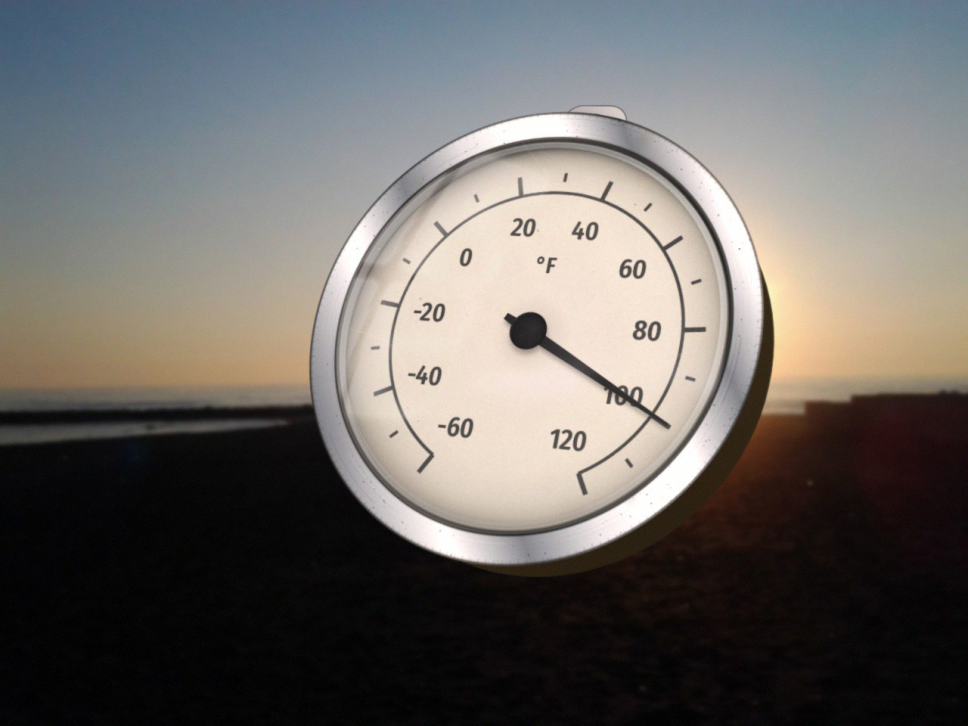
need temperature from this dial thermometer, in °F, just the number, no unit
100
